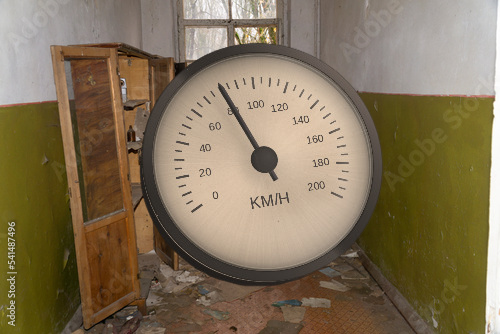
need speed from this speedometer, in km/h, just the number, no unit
80
